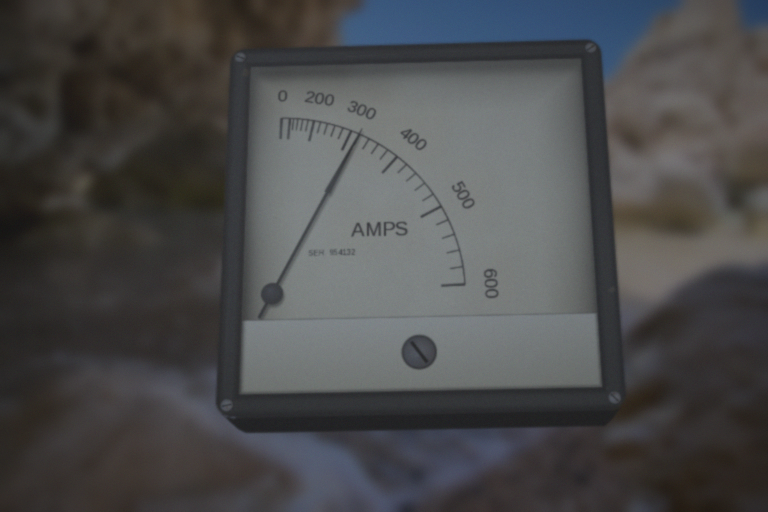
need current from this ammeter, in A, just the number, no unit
320
